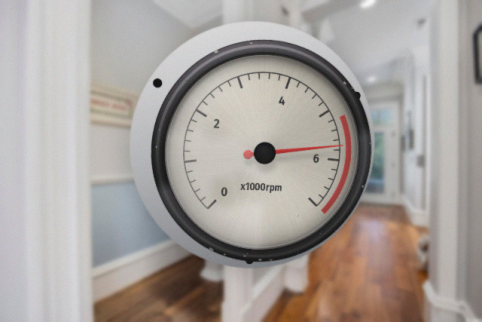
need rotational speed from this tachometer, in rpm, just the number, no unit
5700
